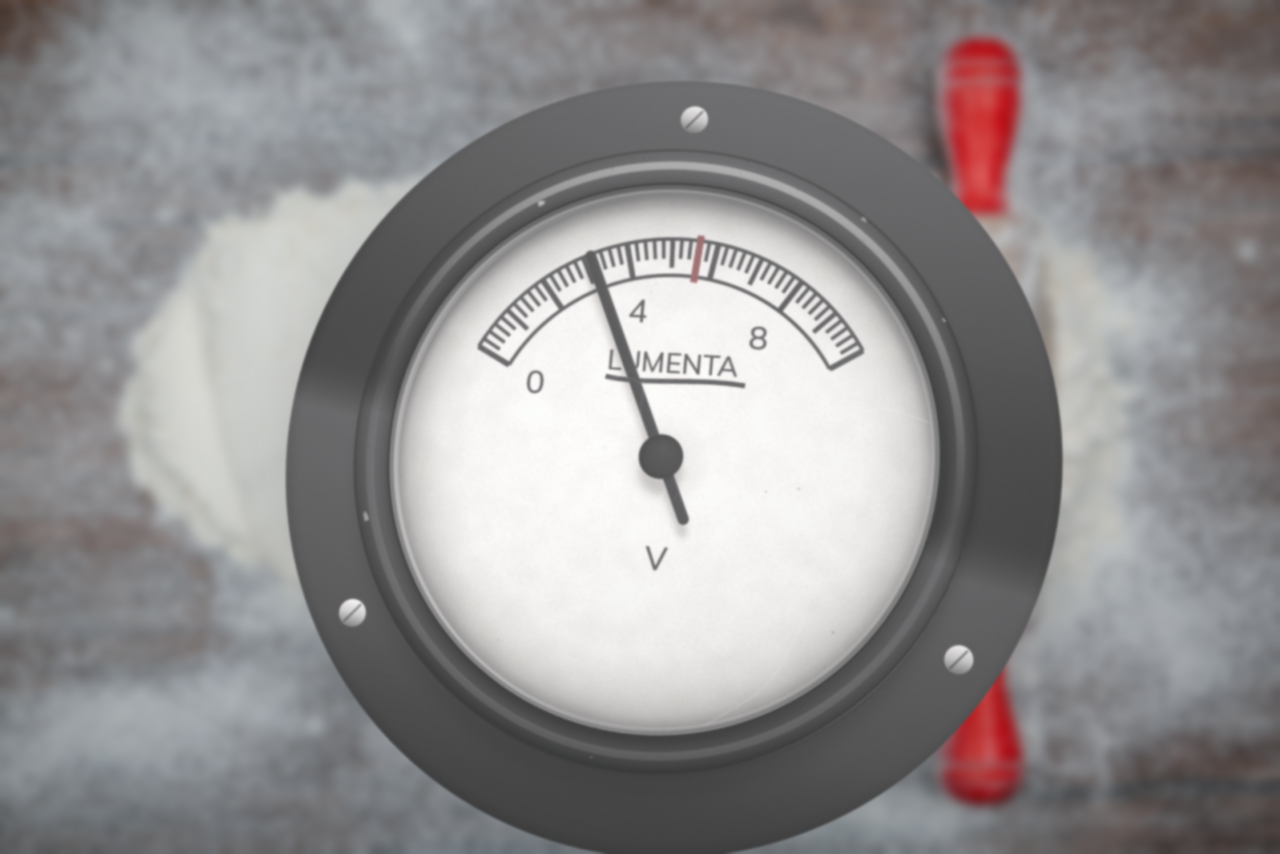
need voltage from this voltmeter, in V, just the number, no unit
3.2
